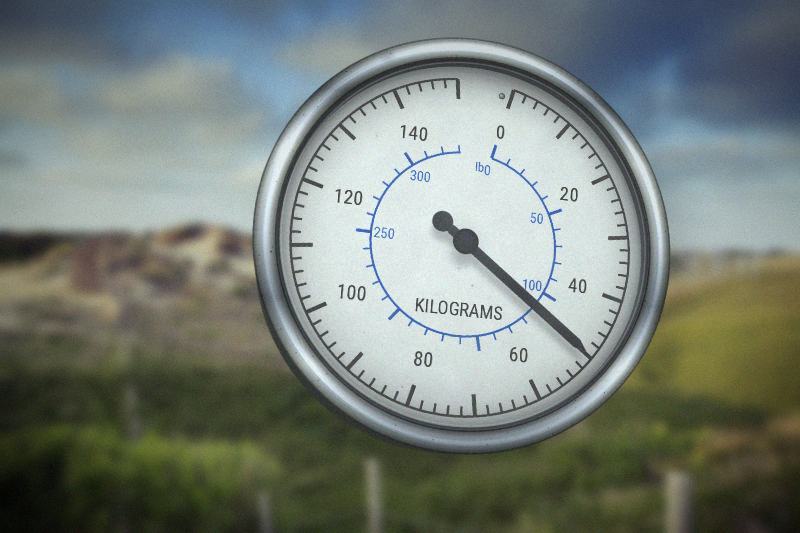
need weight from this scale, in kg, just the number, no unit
50
